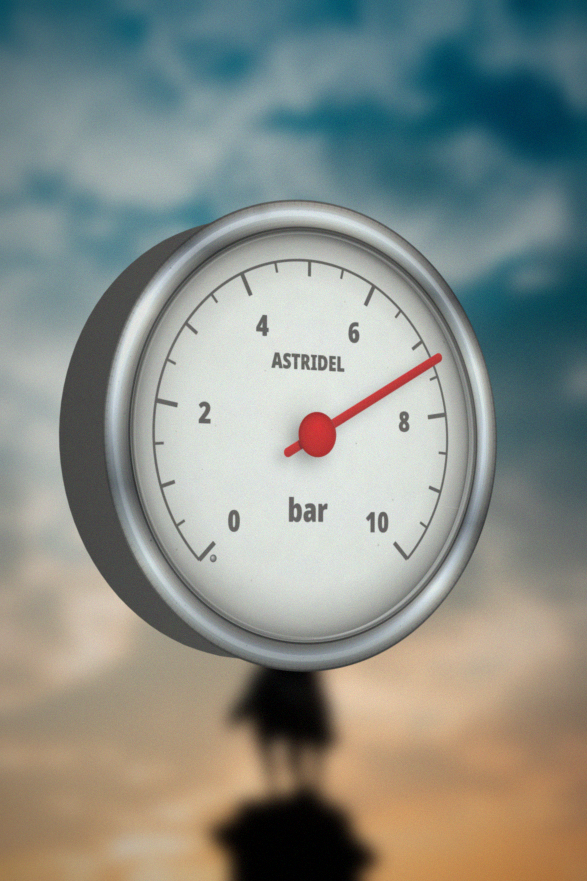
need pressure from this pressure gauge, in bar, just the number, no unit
7.25
